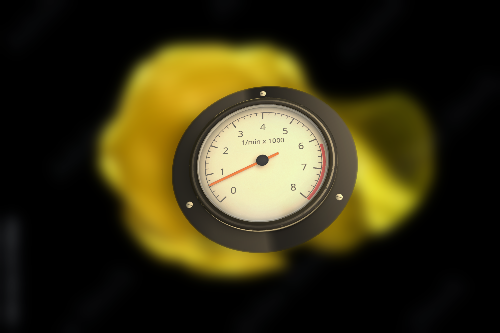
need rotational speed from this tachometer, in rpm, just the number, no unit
600
